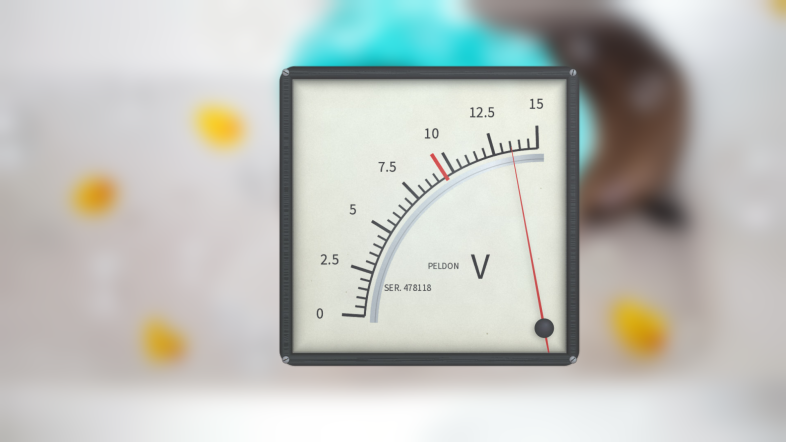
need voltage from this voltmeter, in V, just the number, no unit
13.5
